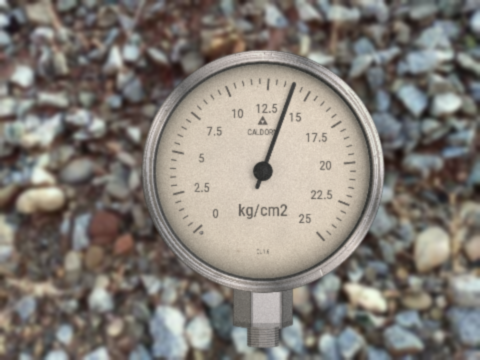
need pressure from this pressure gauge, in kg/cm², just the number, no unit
14
